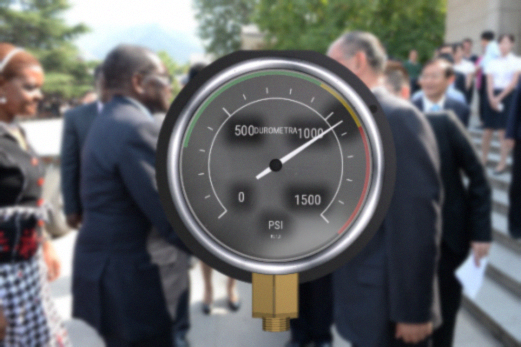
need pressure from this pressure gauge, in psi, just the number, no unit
1050
